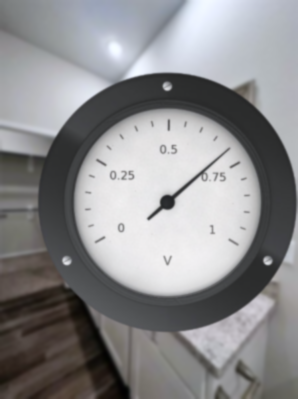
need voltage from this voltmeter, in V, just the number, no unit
0.7
